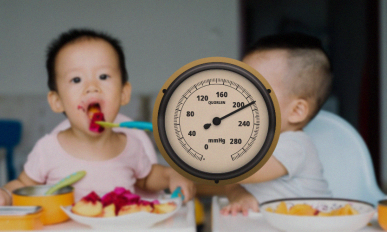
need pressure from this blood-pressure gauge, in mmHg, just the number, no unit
210
